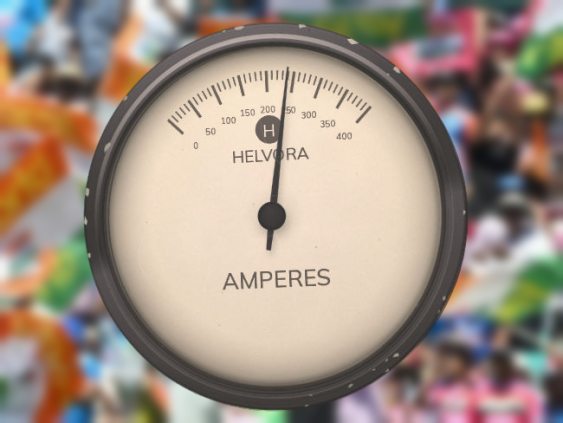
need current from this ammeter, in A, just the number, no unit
240
